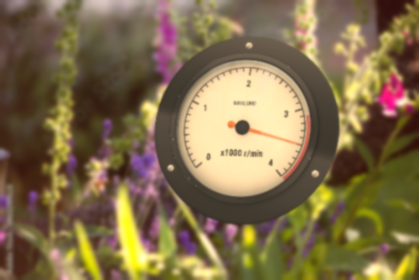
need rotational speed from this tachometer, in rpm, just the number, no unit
3500
